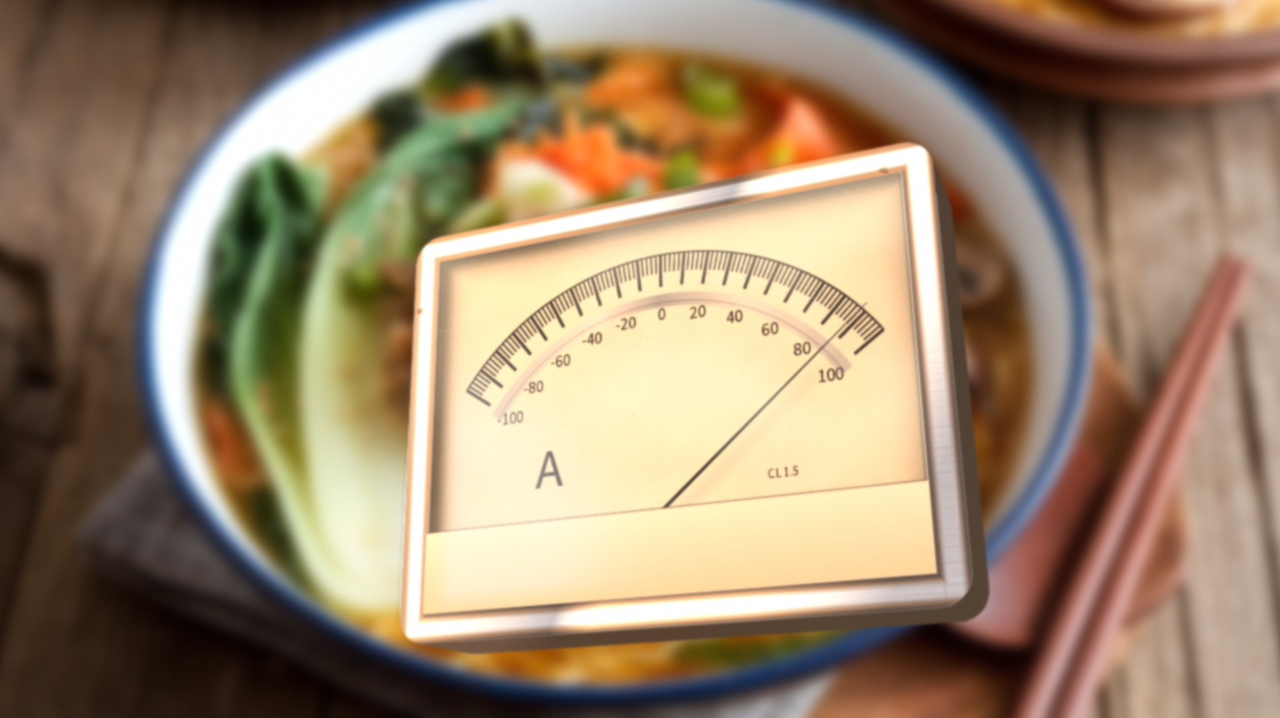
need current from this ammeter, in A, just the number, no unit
90
